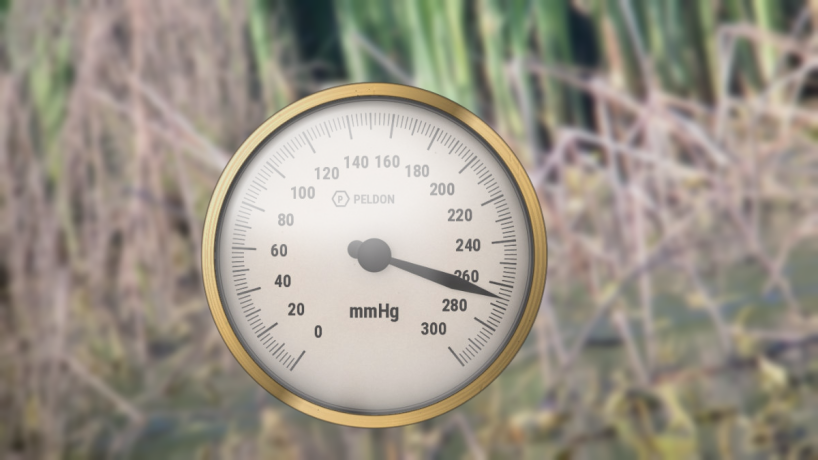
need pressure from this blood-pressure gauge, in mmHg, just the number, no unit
266
